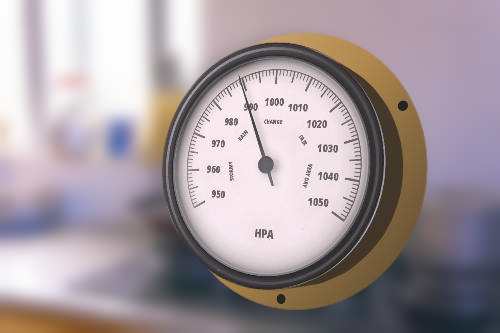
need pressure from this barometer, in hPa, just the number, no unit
990
